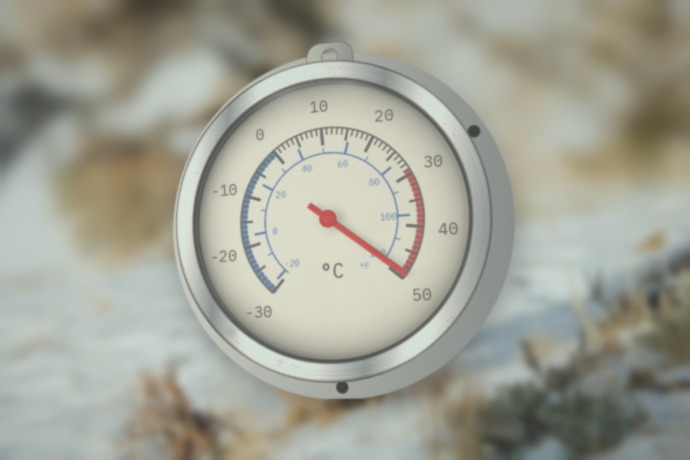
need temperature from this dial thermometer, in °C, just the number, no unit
49
